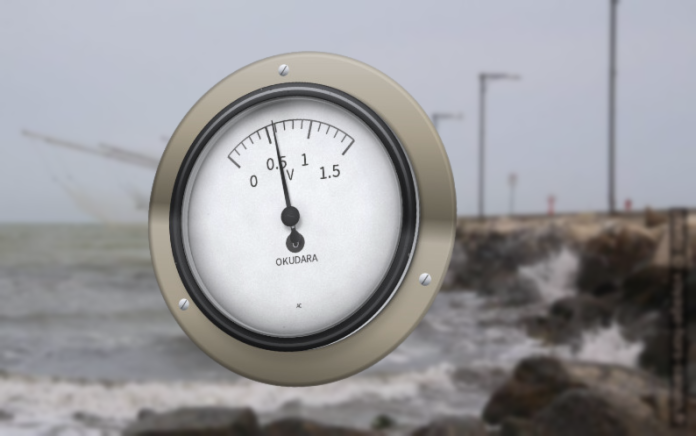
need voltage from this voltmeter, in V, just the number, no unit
0.6
